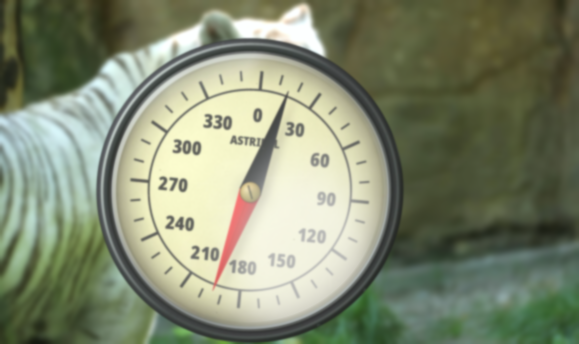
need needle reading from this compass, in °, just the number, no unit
195
